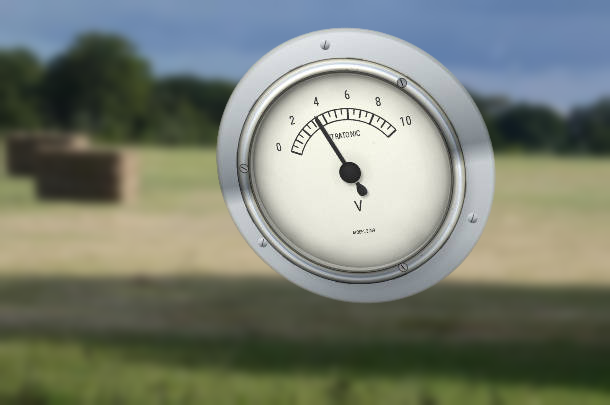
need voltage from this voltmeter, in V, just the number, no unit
3.5
